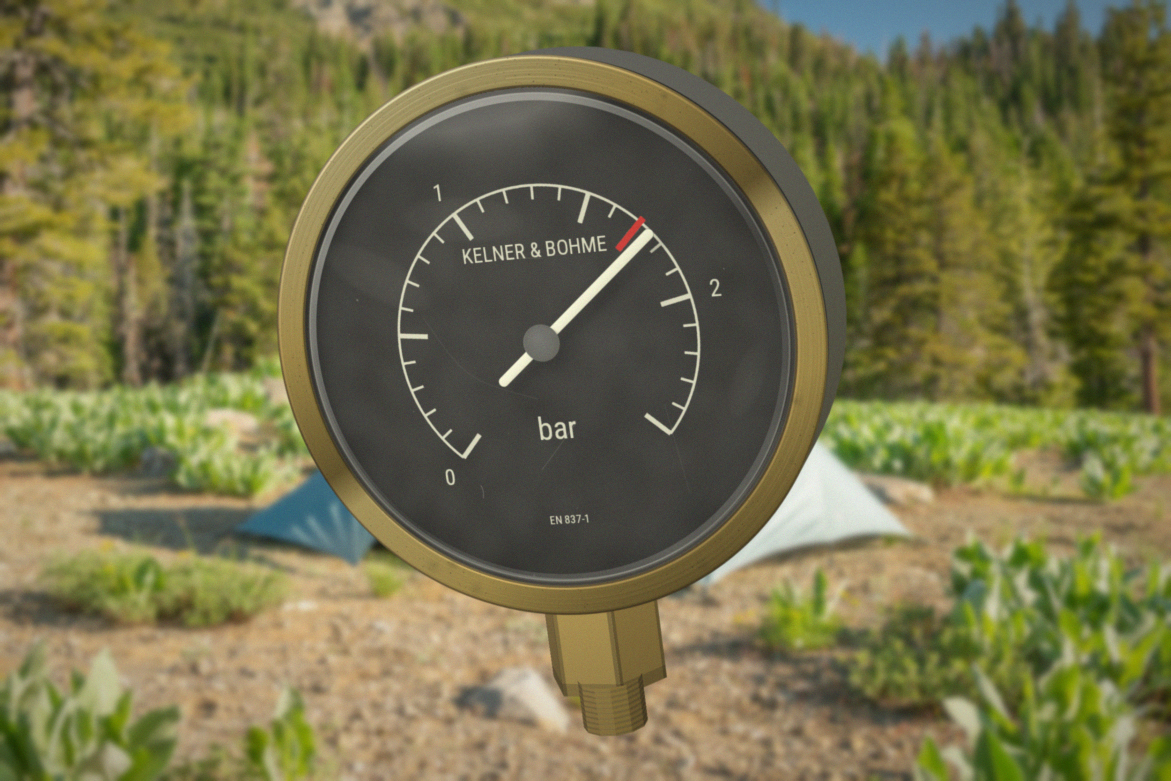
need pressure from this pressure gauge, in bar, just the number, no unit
1.75
